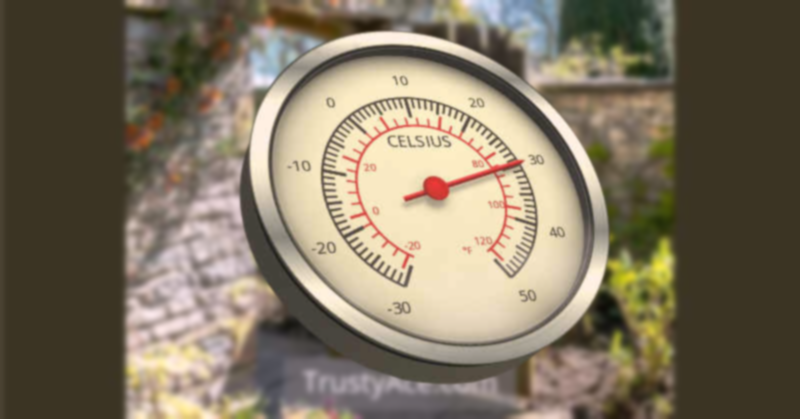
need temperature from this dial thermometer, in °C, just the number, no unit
30
